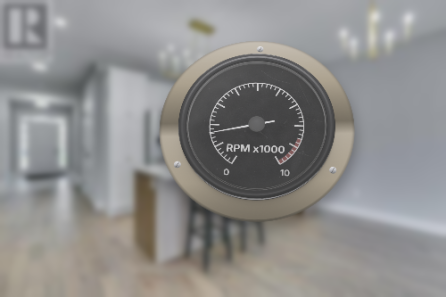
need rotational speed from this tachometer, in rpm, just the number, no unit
1600
